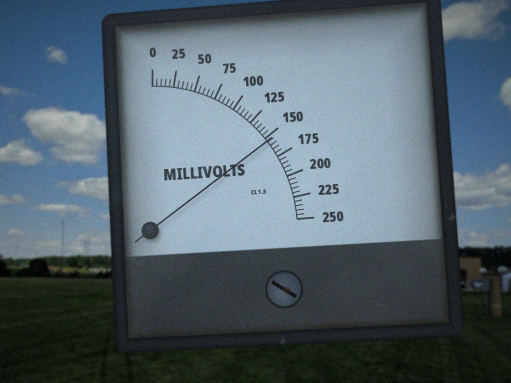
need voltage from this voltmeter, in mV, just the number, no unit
155
